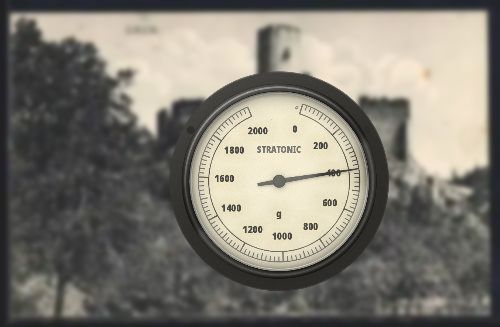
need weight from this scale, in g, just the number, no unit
400
